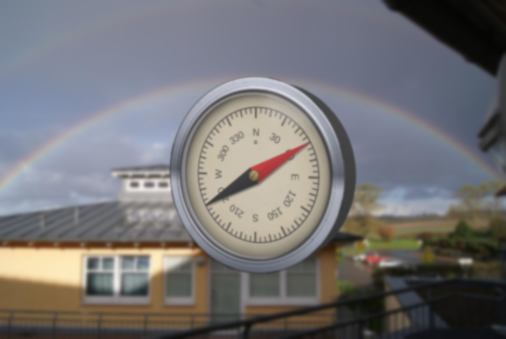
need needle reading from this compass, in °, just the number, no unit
60
